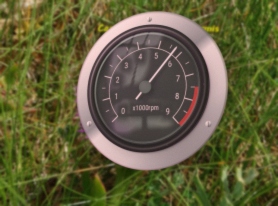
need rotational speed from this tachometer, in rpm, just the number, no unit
5750
